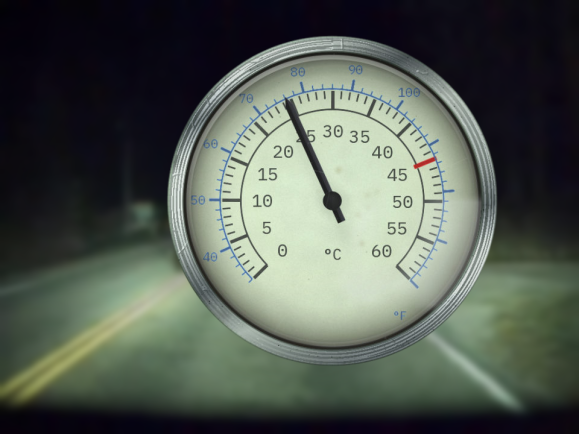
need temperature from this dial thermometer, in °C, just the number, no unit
24.5
